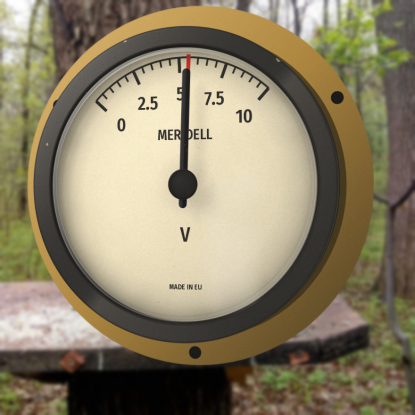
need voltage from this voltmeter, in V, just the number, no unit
5.5
